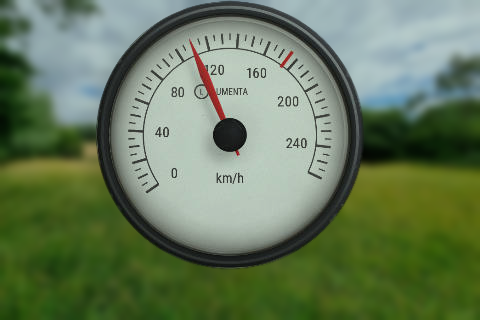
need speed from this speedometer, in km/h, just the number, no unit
110
